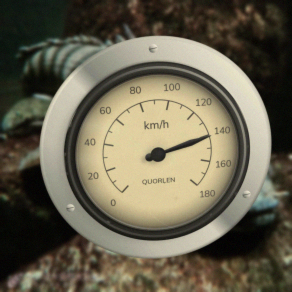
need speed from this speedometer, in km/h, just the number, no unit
140
